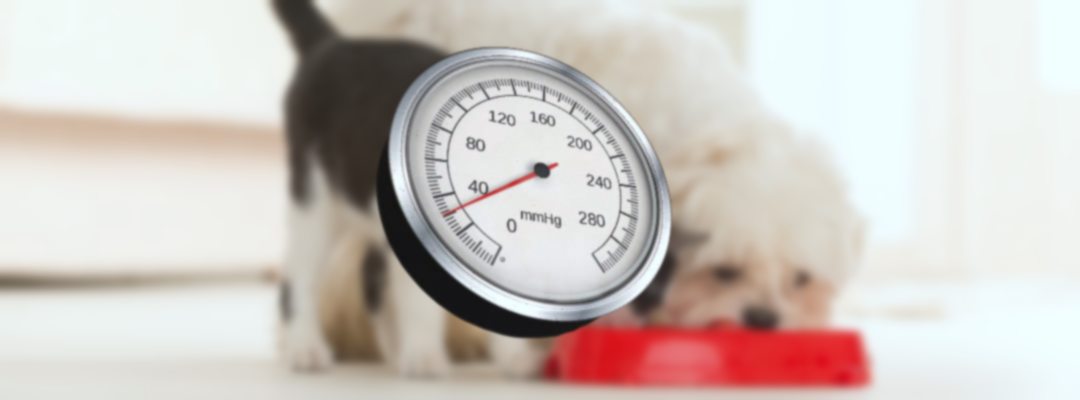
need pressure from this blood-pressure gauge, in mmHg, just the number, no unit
30
